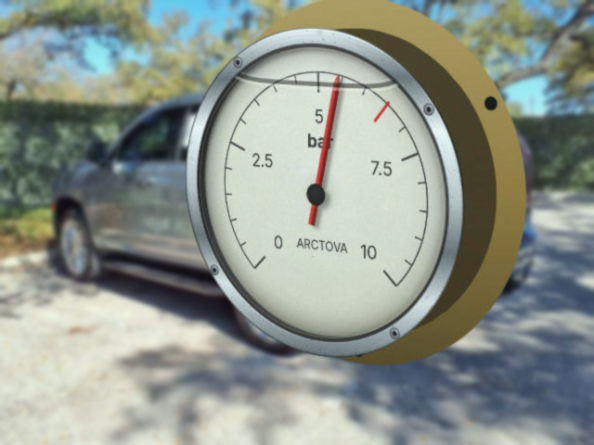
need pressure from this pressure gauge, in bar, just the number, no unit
5.5
